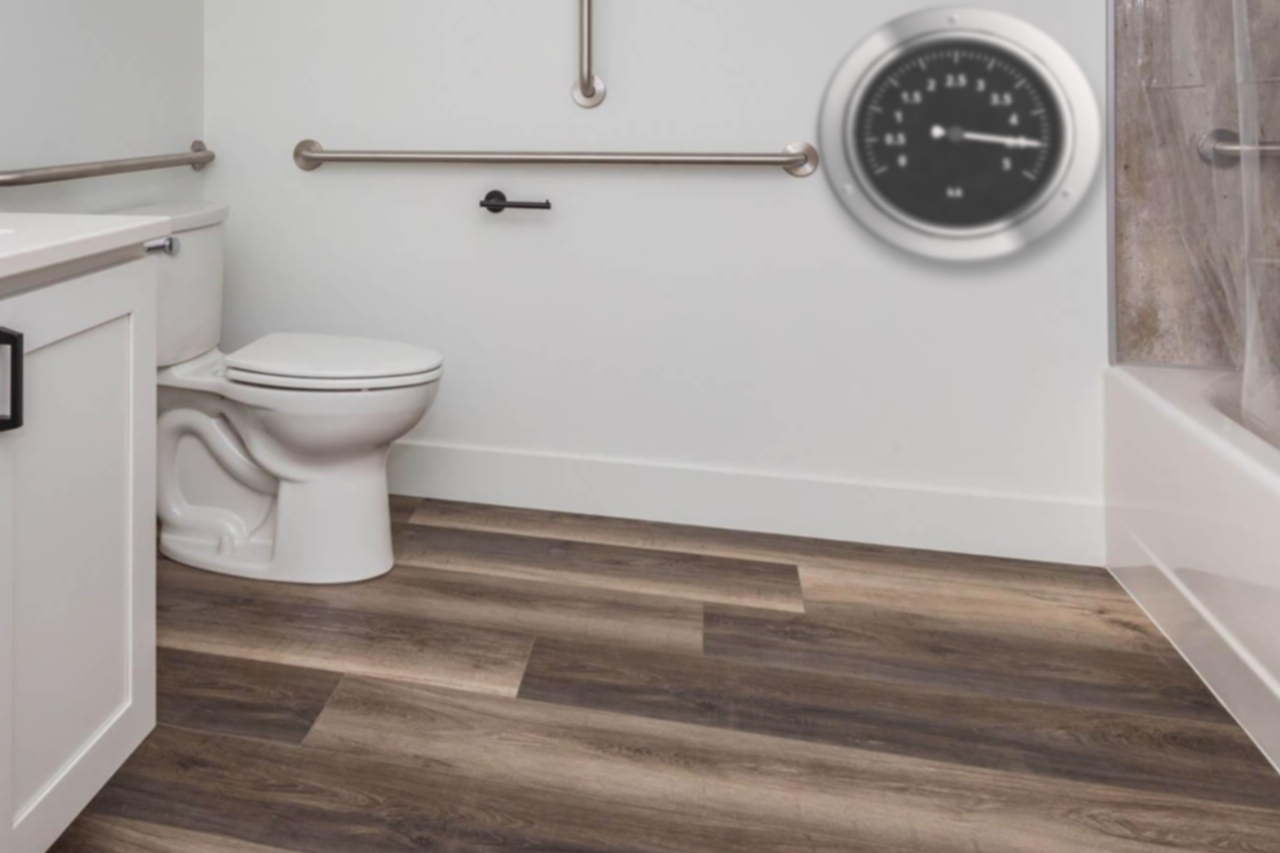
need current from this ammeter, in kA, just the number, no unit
4.5
